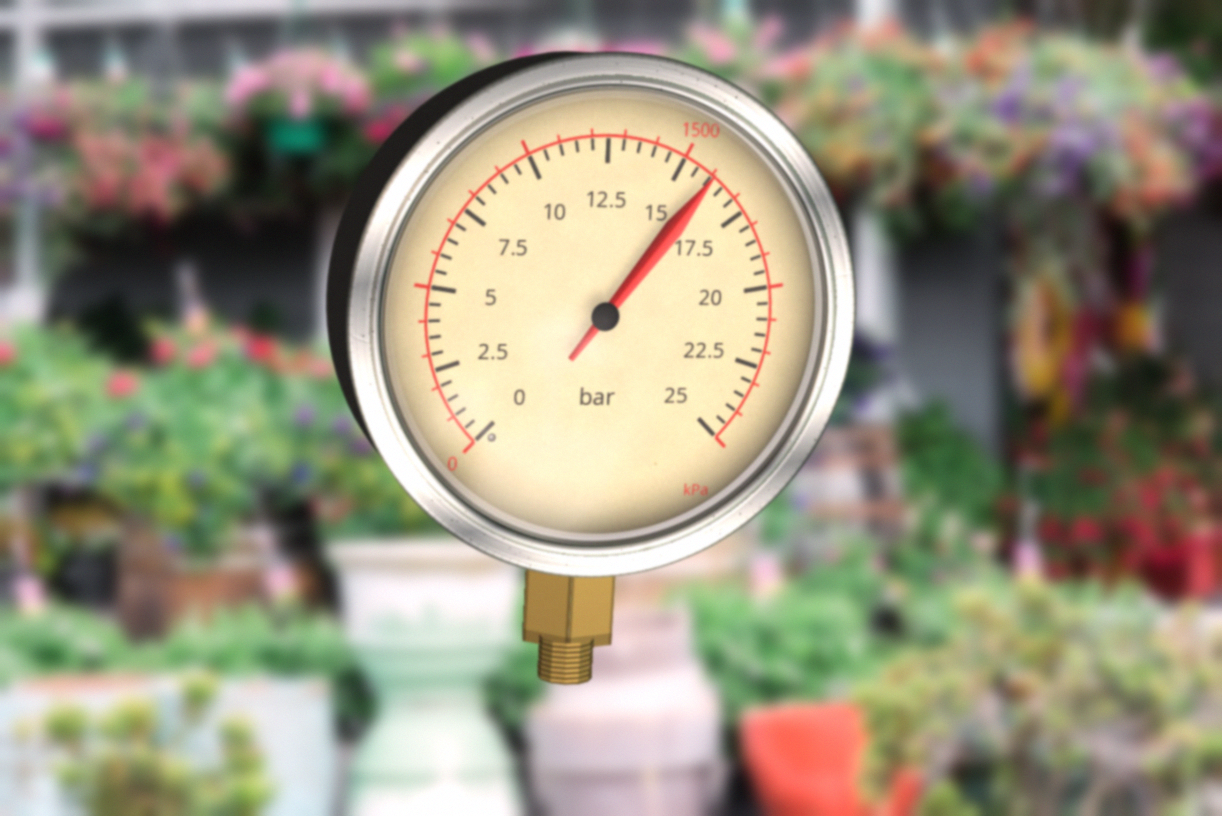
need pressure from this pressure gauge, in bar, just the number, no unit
16
